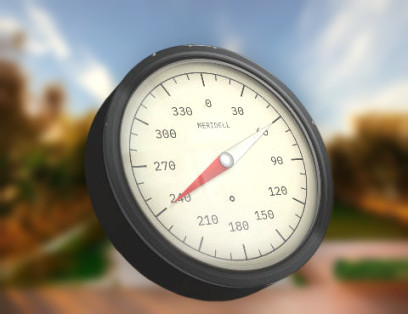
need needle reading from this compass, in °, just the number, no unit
240
